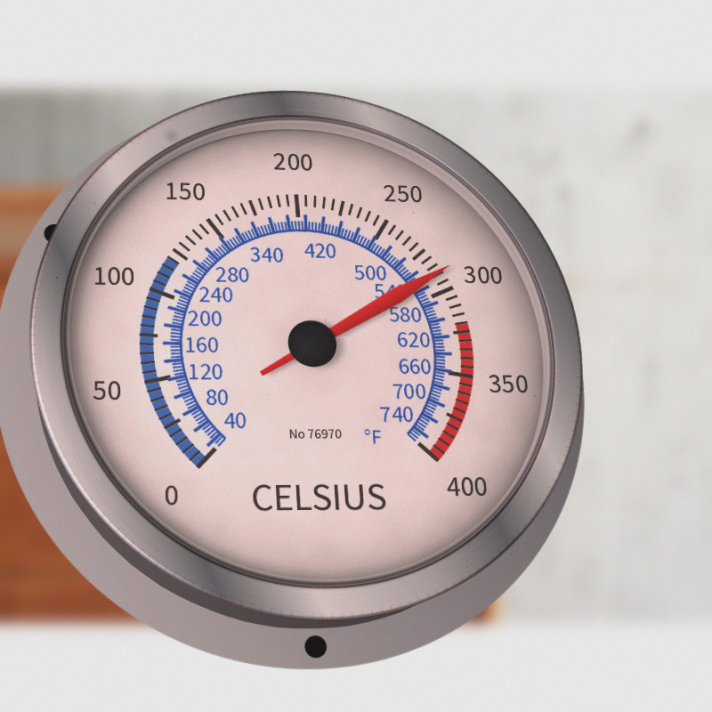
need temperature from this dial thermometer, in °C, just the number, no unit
290
